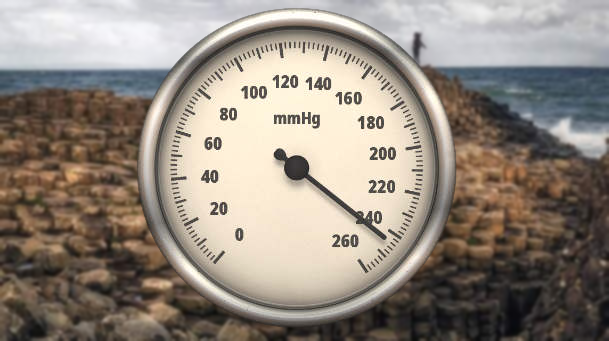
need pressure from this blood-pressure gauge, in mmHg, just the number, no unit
244
